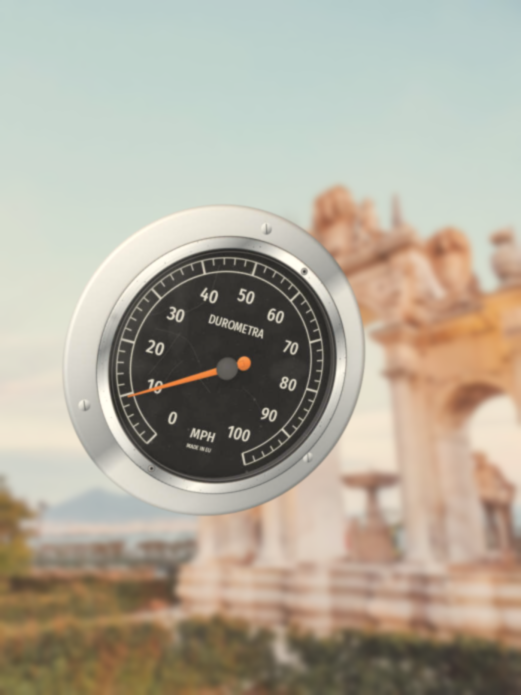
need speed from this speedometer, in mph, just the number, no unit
10
